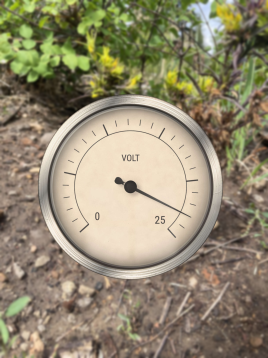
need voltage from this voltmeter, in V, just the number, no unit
23
